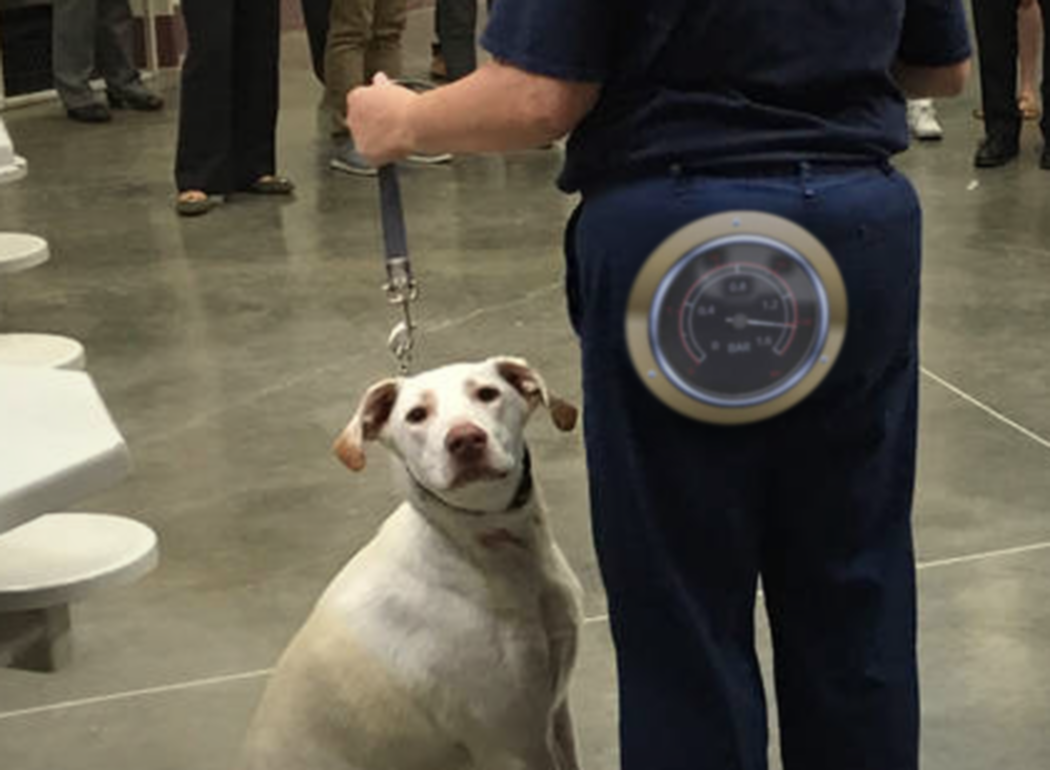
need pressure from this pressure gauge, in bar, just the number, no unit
1.4
